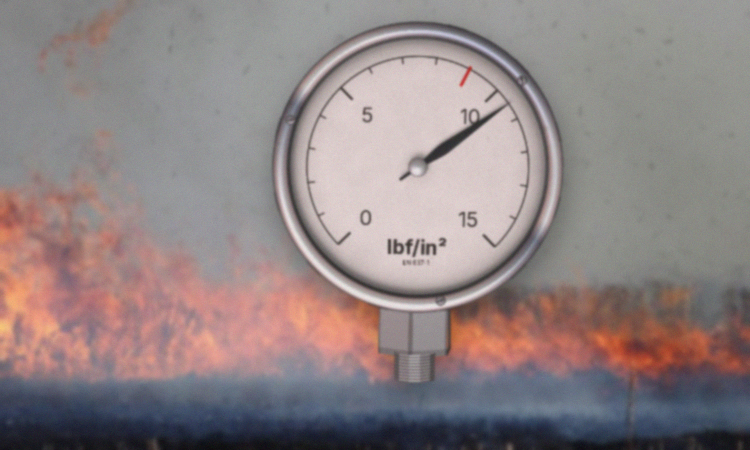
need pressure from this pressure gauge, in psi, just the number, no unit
10.5
